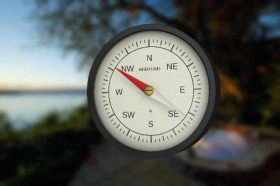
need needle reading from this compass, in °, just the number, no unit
305
